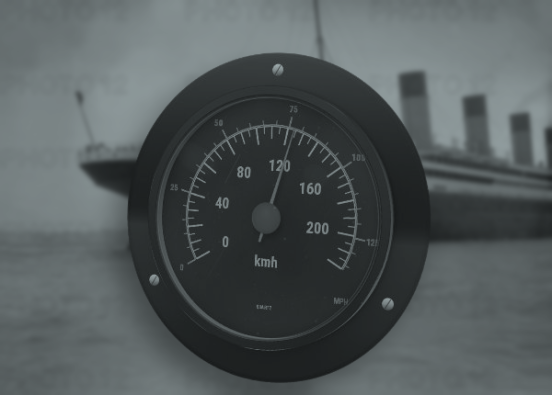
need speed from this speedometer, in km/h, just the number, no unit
125
